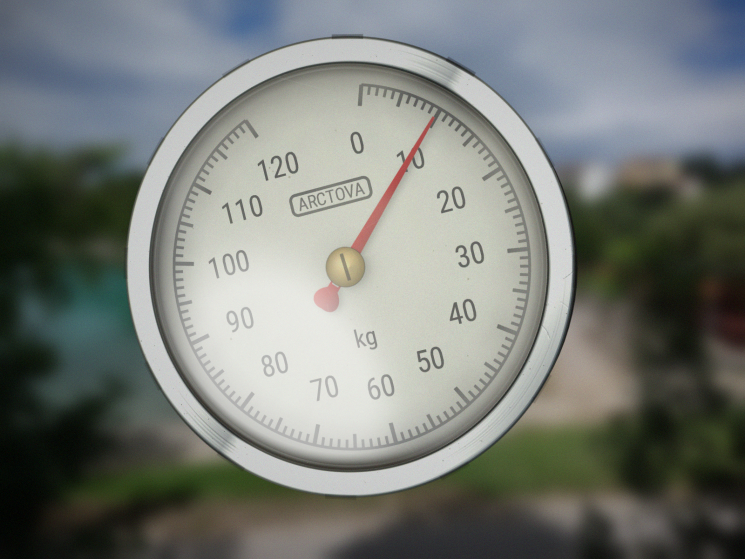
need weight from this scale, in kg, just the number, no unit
10
